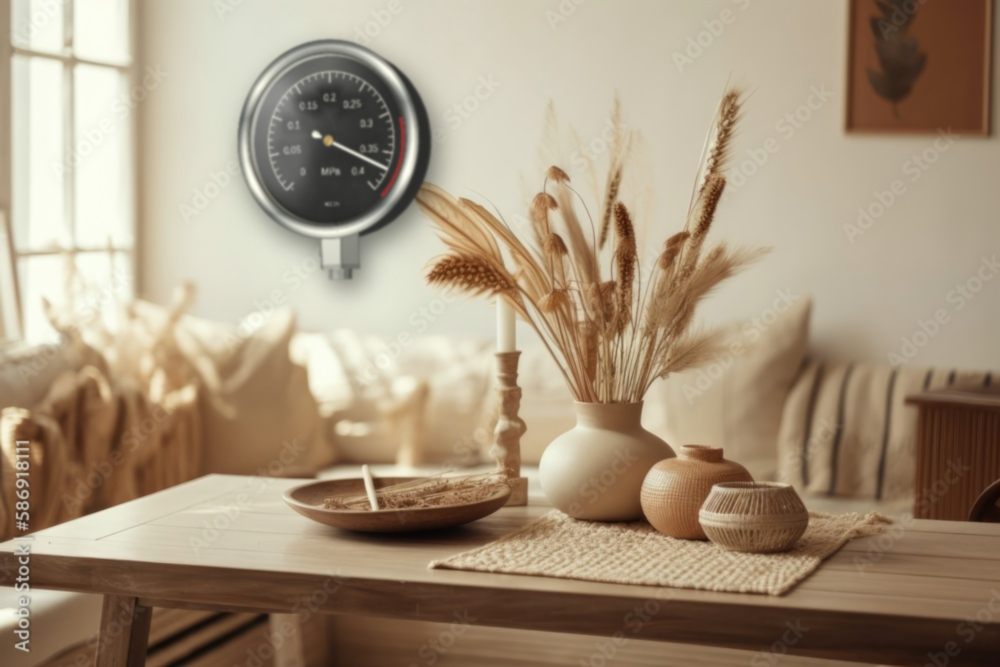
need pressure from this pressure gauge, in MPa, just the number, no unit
0.37
